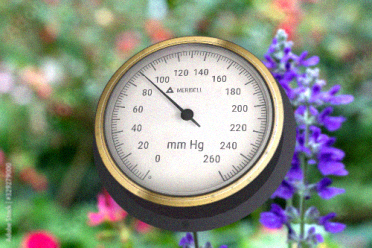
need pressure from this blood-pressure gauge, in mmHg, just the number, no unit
90
